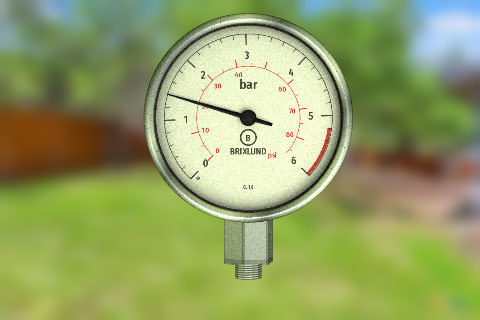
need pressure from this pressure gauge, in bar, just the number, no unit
1.4
